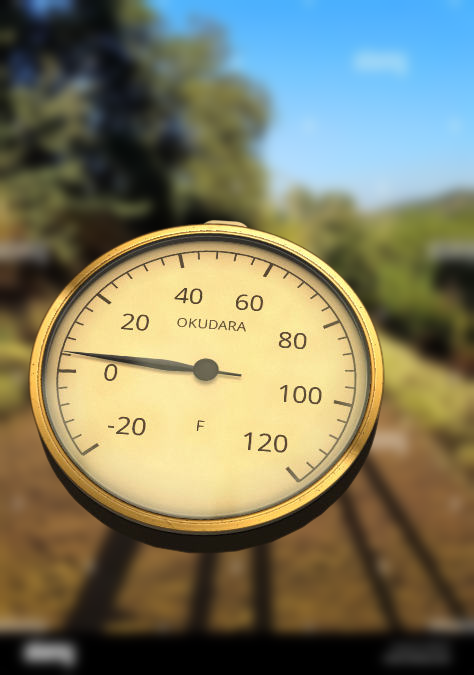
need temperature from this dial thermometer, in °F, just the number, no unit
4
